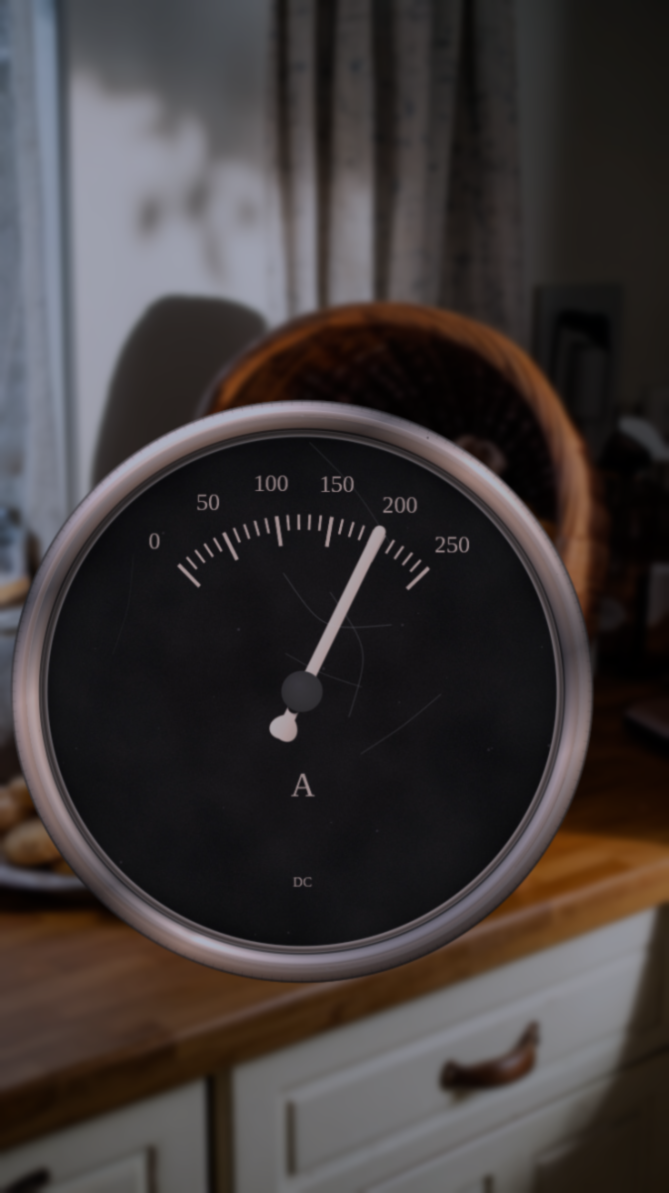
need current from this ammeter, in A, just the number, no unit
195
